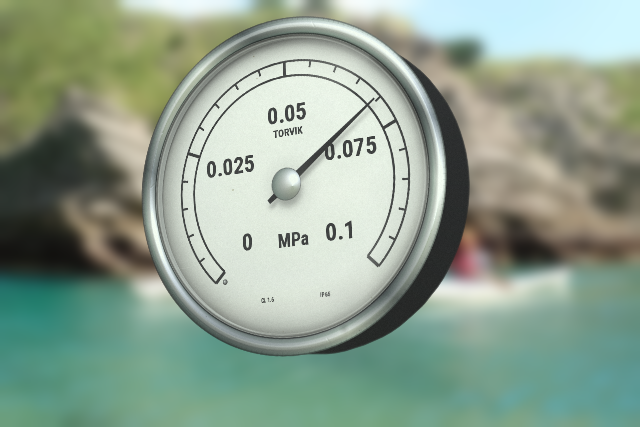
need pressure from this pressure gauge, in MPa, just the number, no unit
0.07
